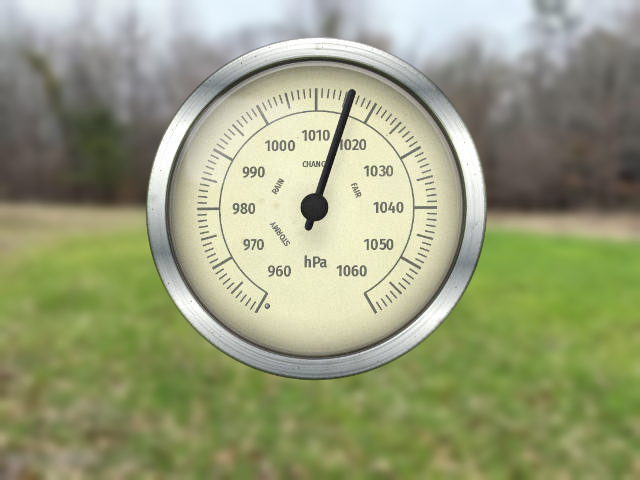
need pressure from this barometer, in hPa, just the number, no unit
1016
